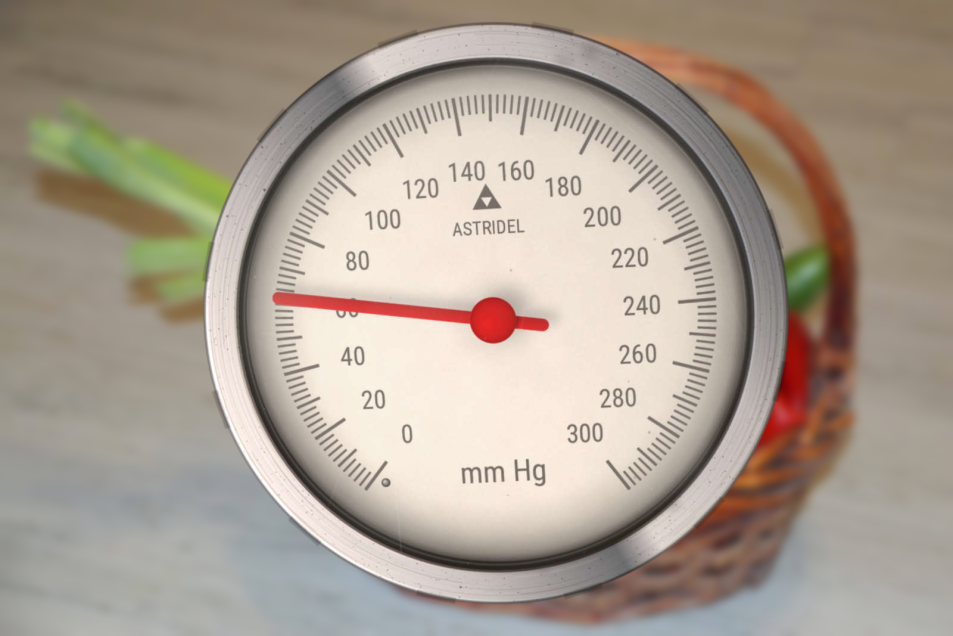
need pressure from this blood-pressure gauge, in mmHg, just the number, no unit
62
